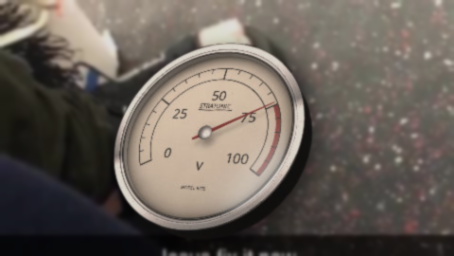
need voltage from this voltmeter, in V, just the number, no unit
75
